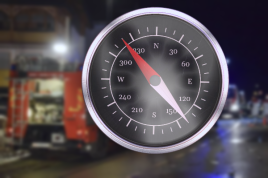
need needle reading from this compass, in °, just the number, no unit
320
